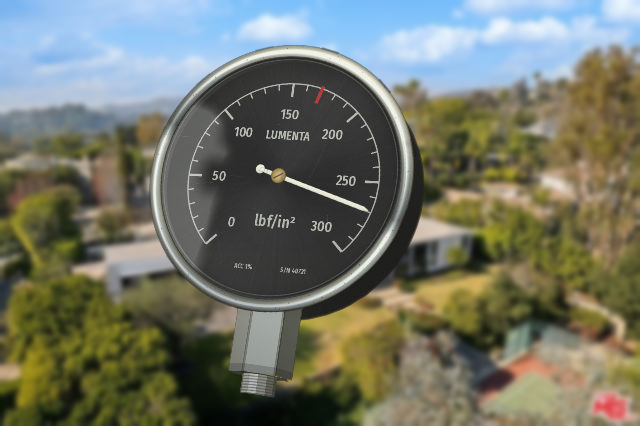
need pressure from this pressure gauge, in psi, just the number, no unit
270
